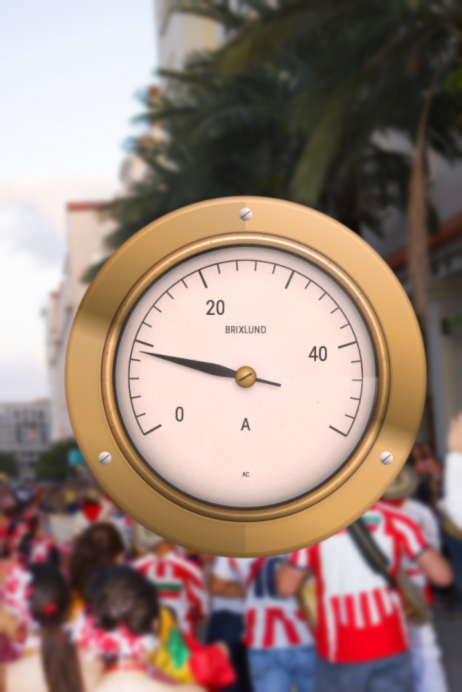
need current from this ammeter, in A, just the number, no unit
9
